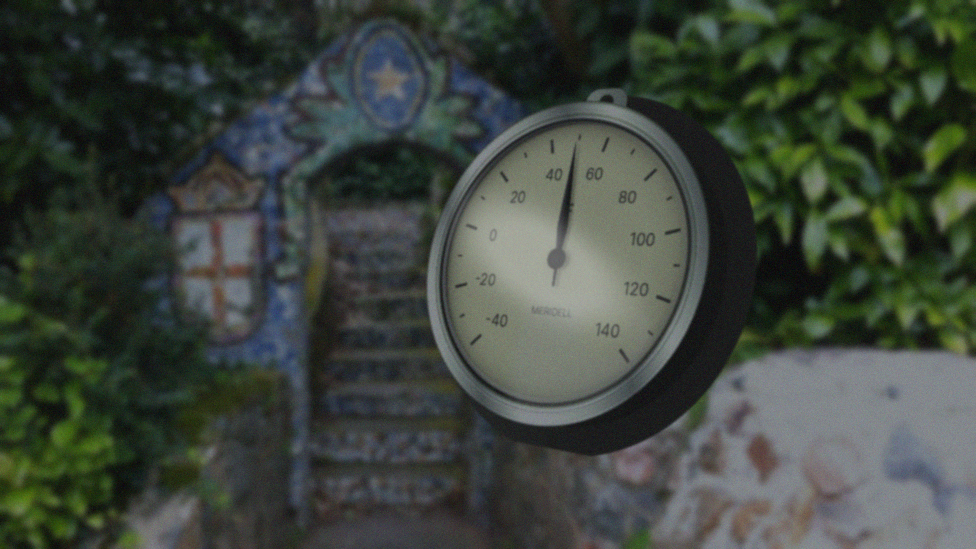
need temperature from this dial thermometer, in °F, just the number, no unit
50
